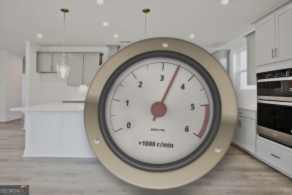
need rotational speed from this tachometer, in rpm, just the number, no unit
3500
